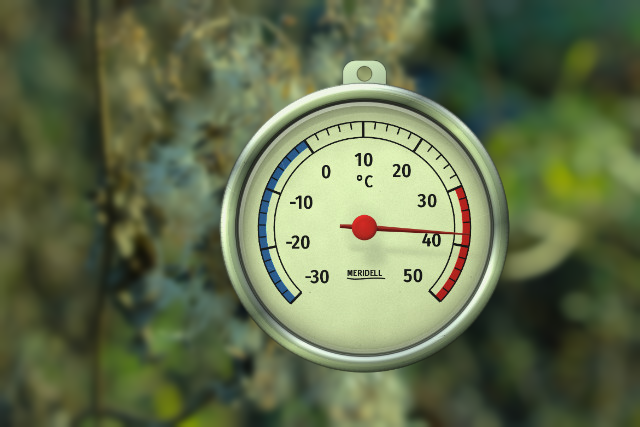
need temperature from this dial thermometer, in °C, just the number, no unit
38
